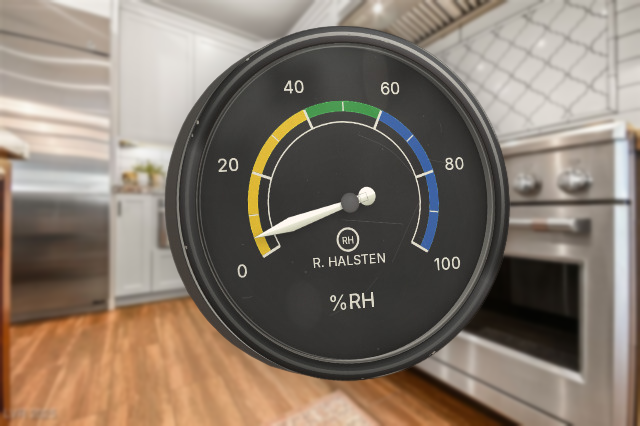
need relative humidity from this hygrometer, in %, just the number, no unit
5
